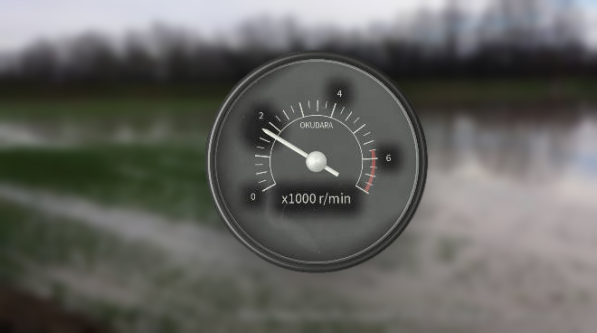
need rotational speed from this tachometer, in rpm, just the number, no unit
1750
